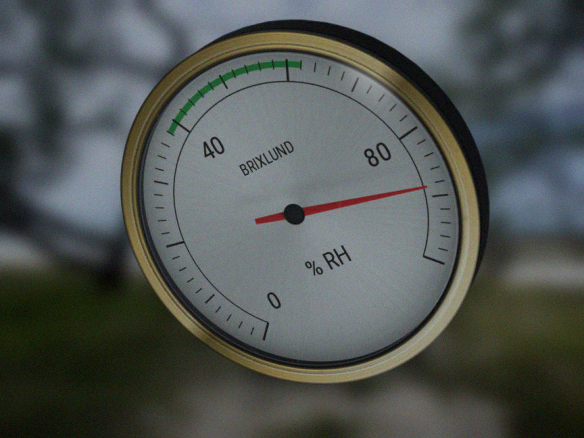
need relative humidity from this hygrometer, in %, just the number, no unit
88
